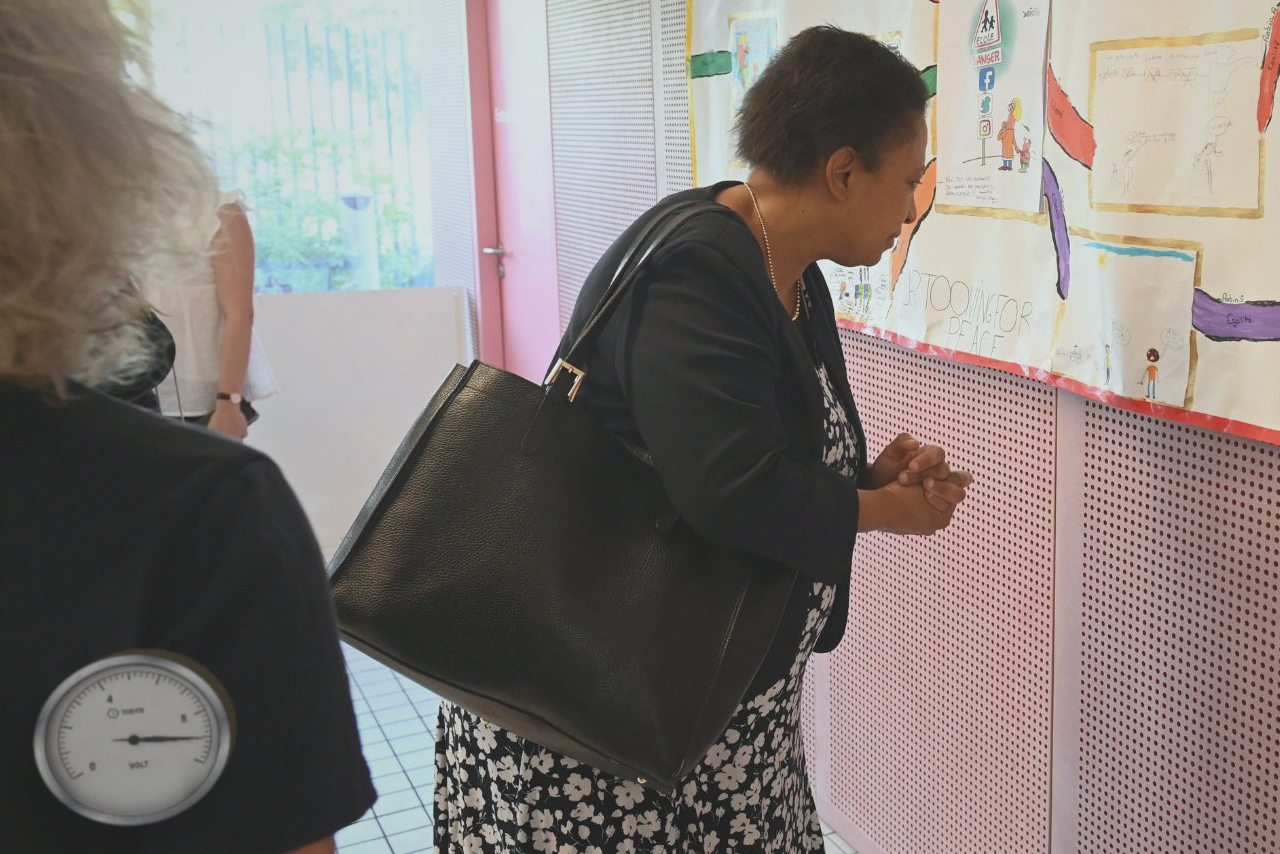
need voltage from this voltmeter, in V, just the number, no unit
9
